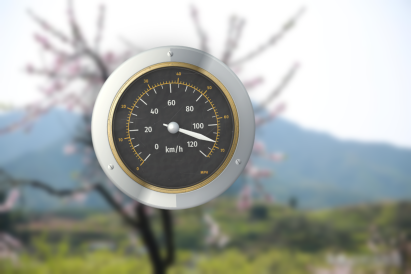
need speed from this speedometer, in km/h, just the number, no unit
110
